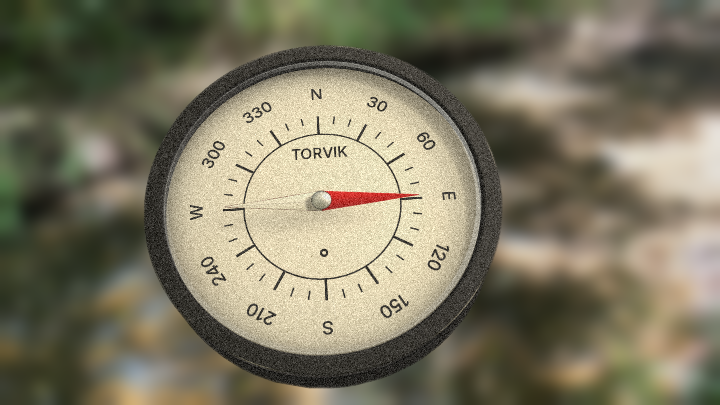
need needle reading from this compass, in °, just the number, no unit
90
